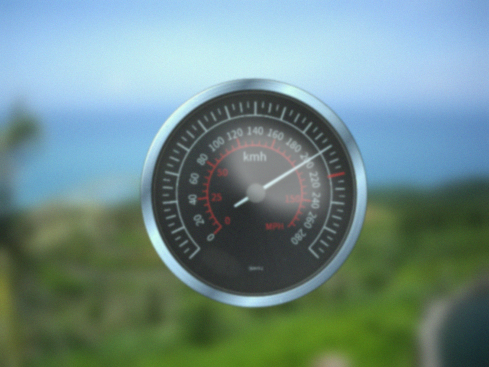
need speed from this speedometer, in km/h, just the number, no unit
200
